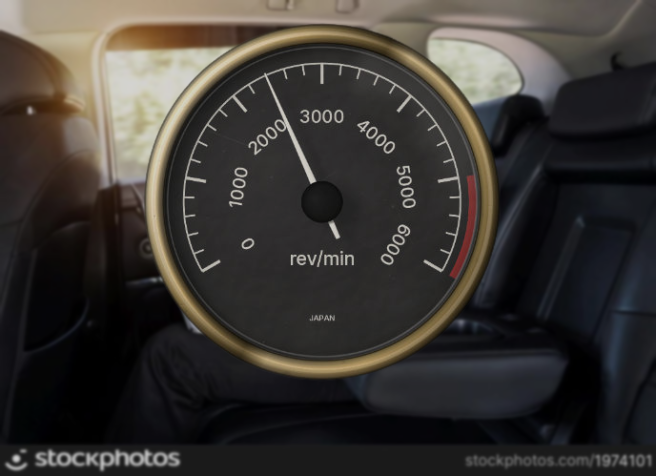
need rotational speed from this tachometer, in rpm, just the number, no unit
2400
